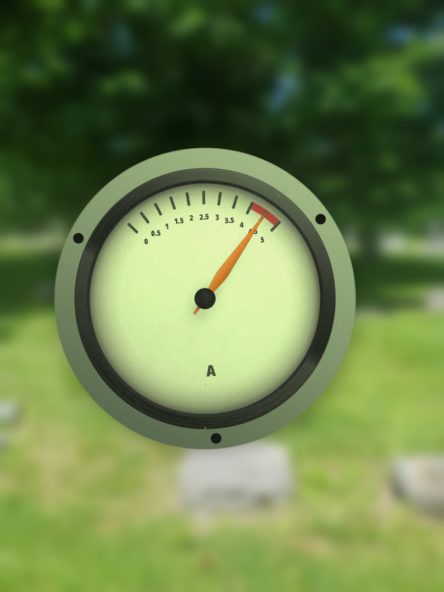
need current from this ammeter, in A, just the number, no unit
4.5
